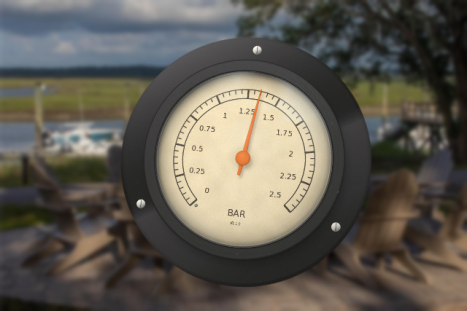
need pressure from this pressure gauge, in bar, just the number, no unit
1.35
